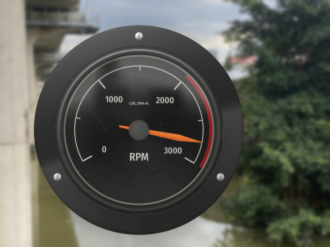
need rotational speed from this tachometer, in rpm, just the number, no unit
2750
